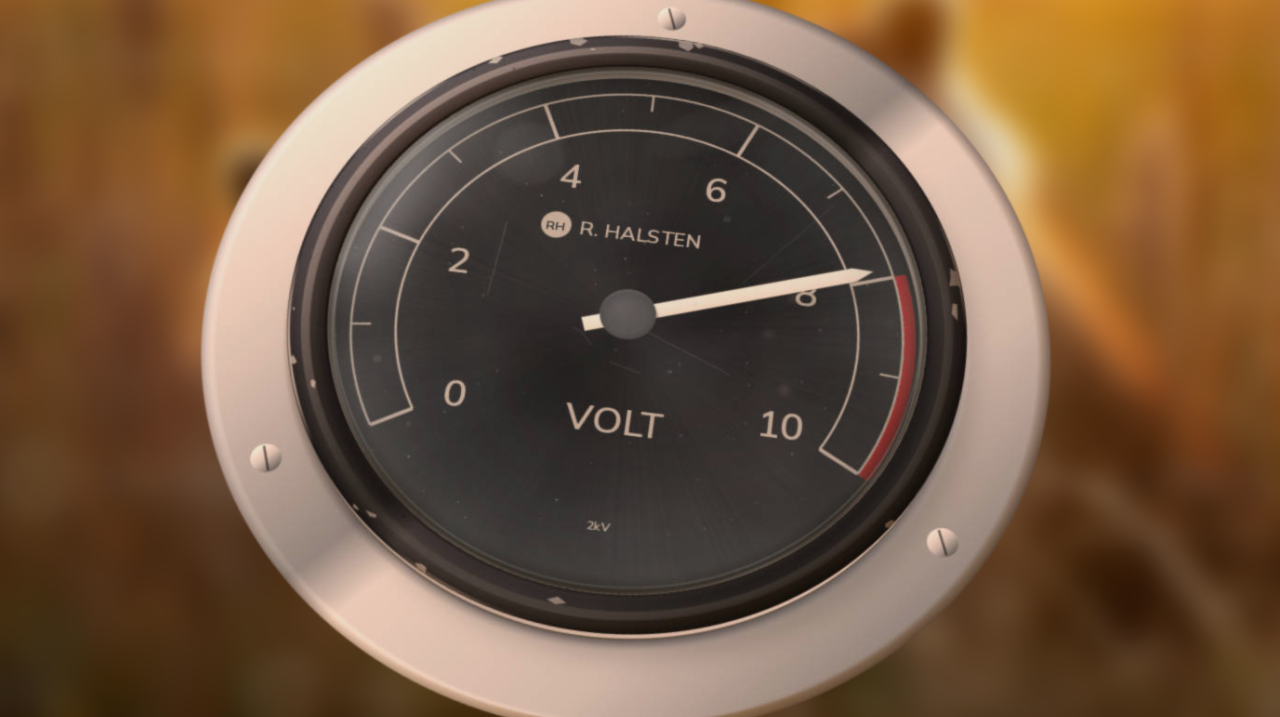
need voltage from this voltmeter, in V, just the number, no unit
8
